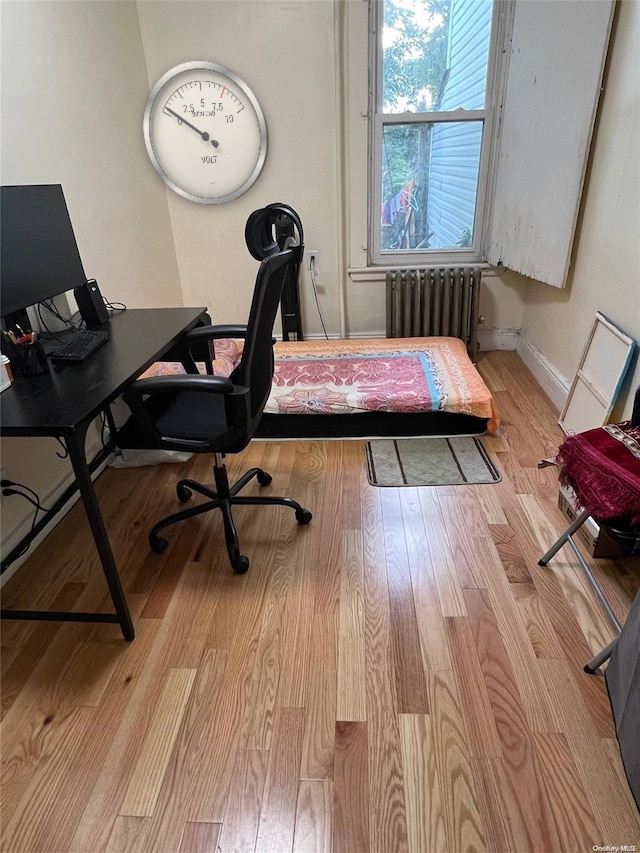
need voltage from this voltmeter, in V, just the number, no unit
0.5
